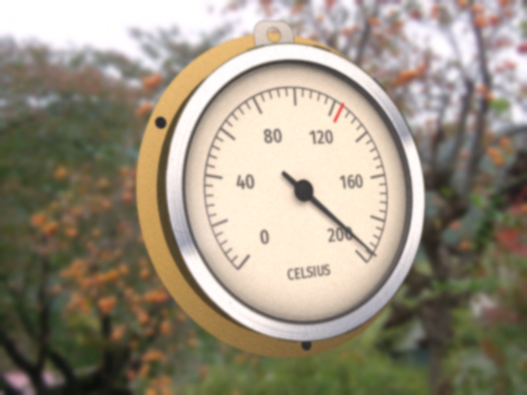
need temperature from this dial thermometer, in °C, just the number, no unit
196
